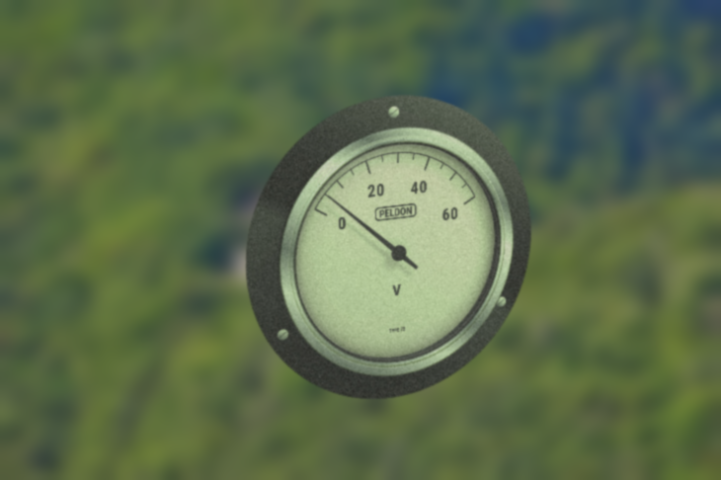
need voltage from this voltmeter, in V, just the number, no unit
5
